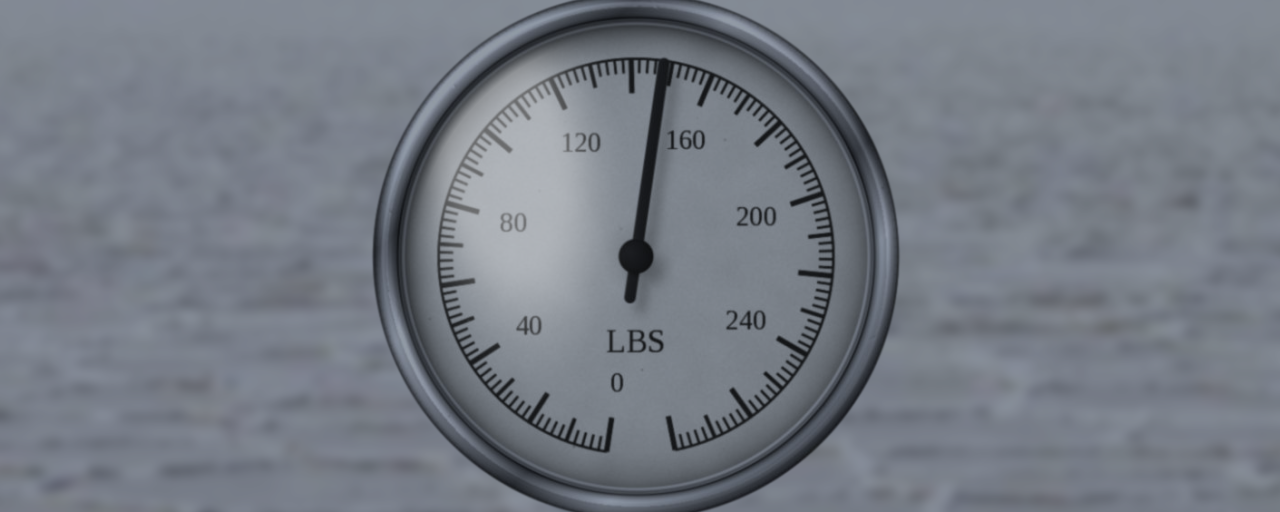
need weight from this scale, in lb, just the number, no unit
148
